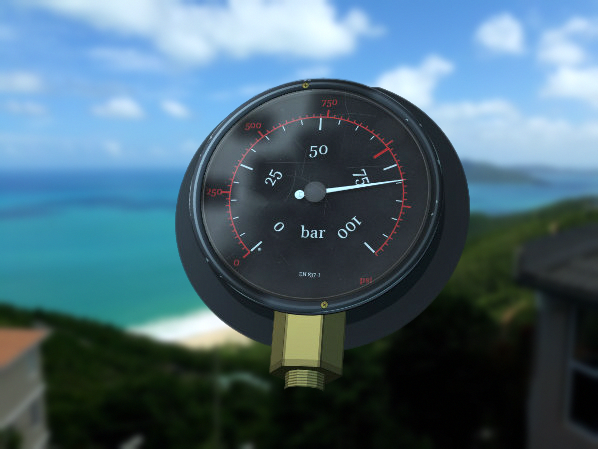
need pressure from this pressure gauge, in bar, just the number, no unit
80
